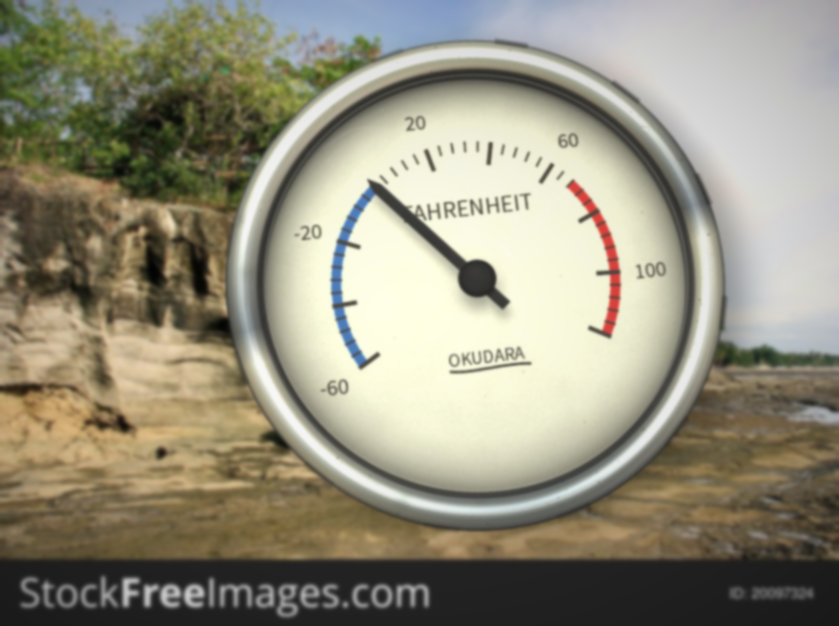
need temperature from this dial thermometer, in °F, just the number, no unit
0
